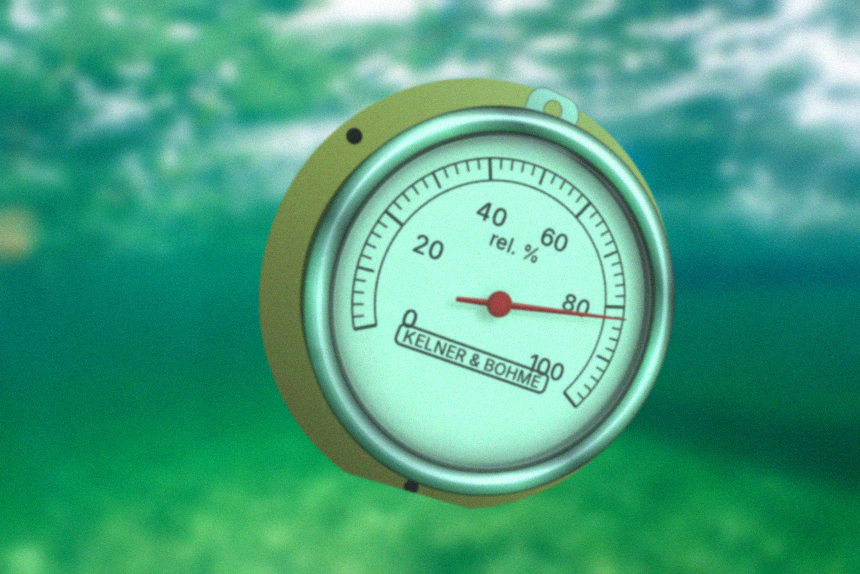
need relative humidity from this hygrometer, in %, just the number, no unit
82
